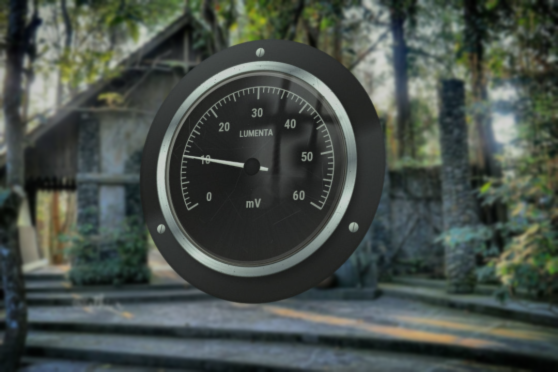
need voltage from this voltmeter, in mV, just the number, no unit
10
